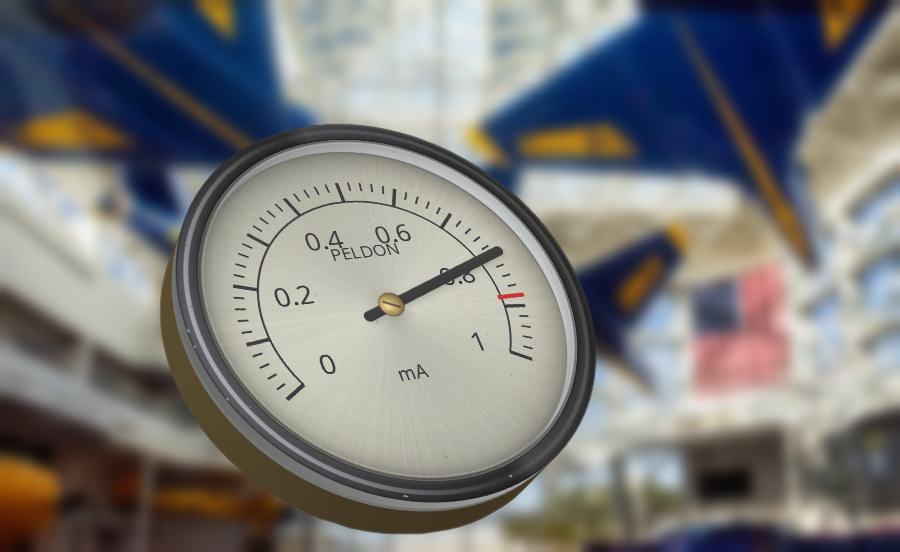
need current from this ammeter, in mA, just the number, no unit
0.8
